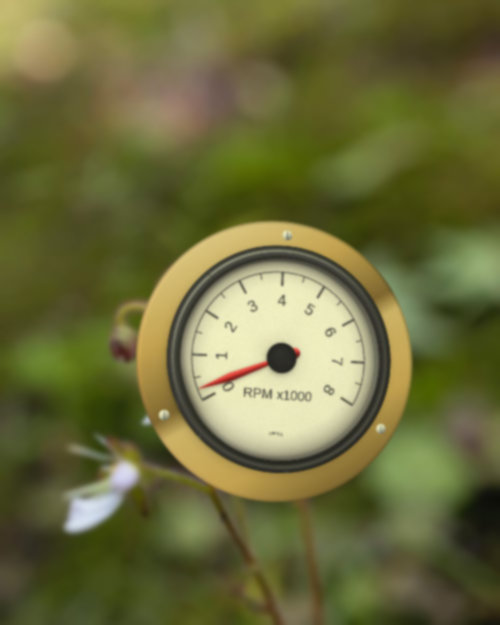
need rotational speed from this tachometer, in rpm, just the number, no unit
250
